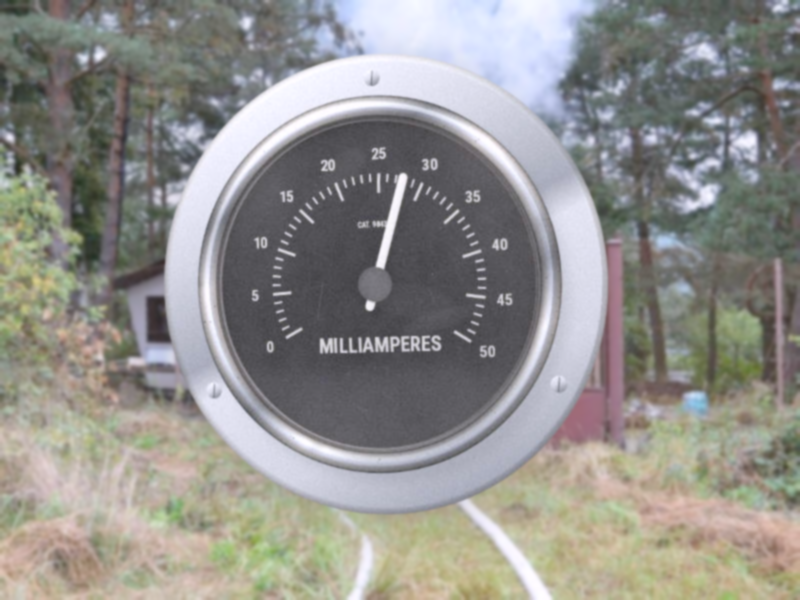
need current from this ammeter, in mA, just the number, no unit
28
